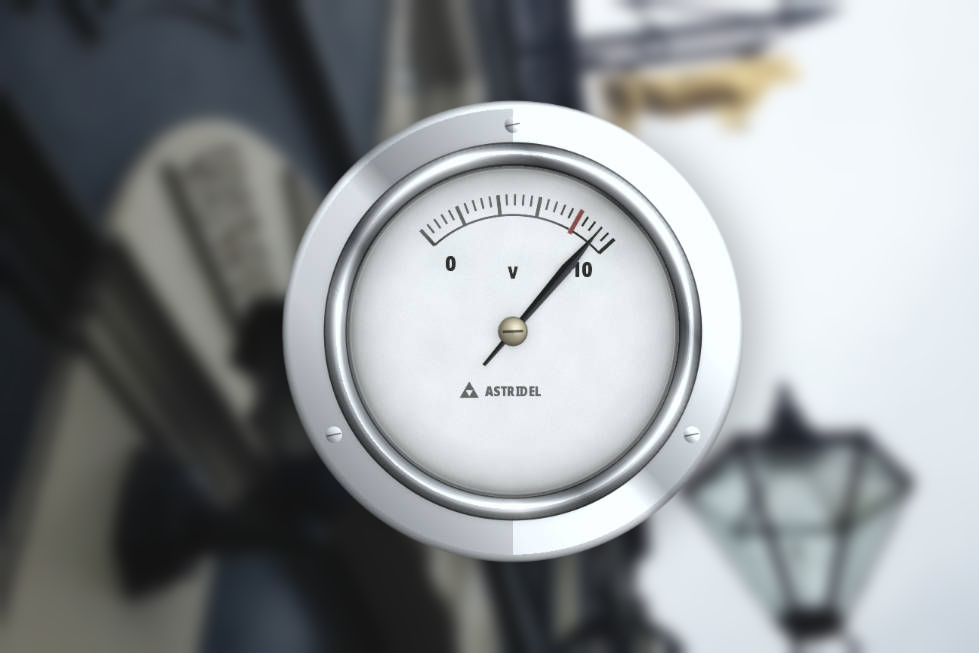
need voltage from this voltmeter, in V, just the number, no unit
9.2
